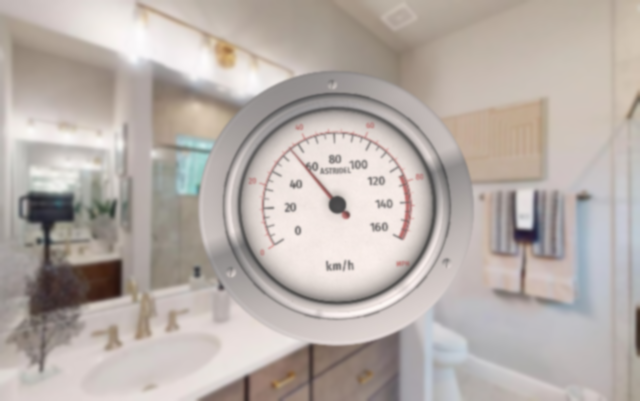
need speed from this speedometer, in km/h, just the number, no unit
55
